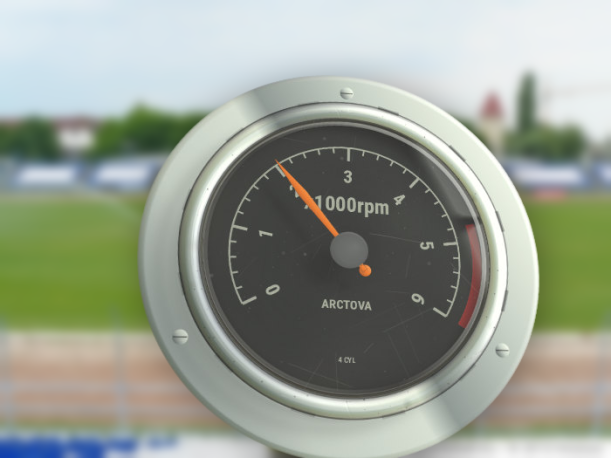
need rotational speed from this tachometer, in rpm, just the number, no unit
2000
